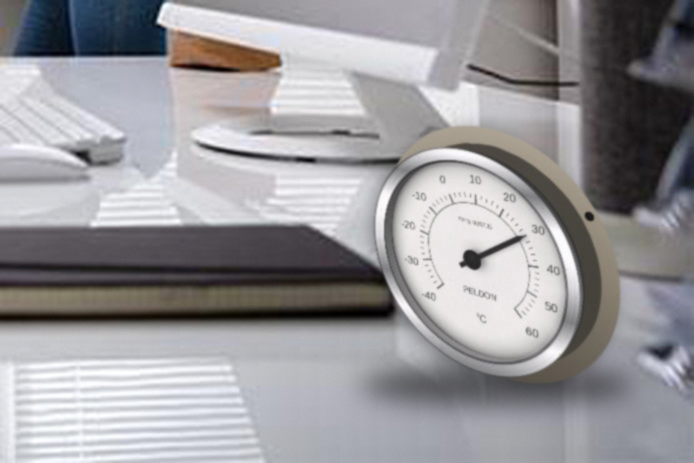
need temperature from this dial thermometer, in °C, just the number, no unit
30
